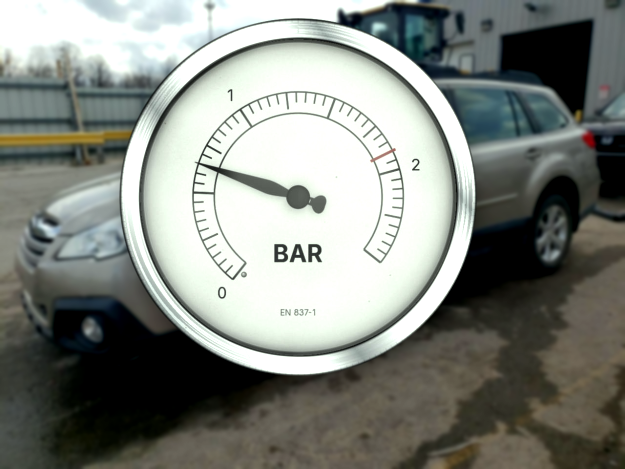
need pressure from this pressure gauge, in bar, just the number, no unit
0.65
